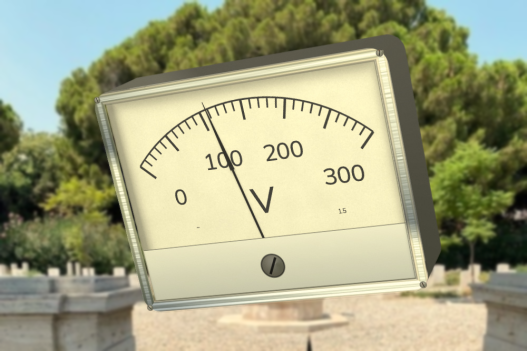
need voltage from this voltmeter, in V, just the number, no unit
110
